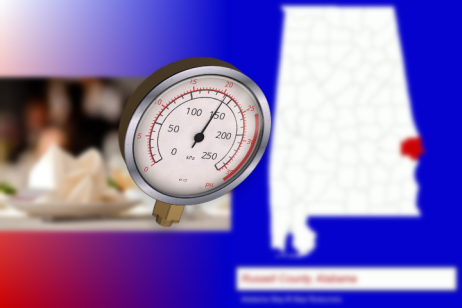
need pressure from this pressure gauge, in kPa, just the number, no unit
140
